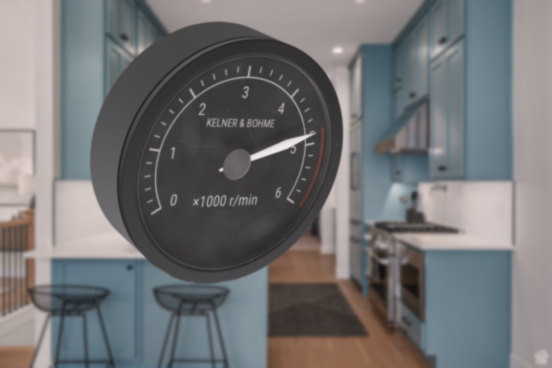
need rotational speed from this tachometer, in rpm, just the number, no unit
4800
